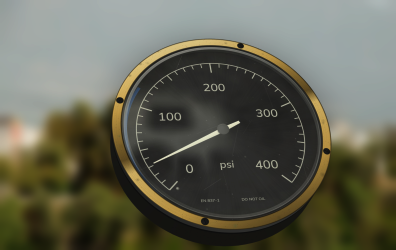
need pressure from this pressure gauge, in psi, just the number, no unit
30
